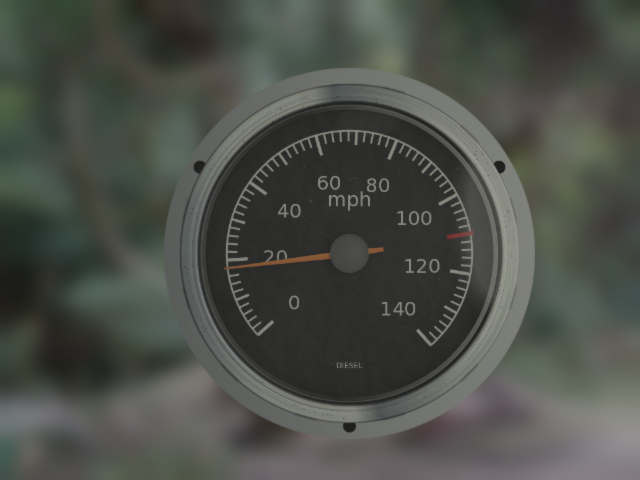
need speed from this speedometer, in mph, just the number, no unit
18
